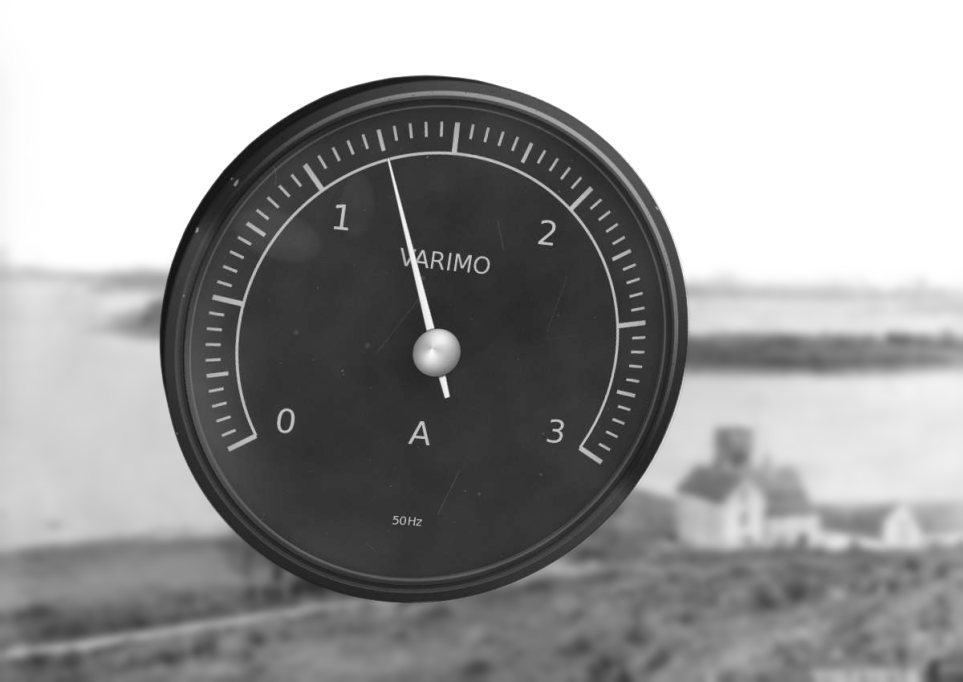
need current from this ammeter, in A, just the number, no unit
1.25
